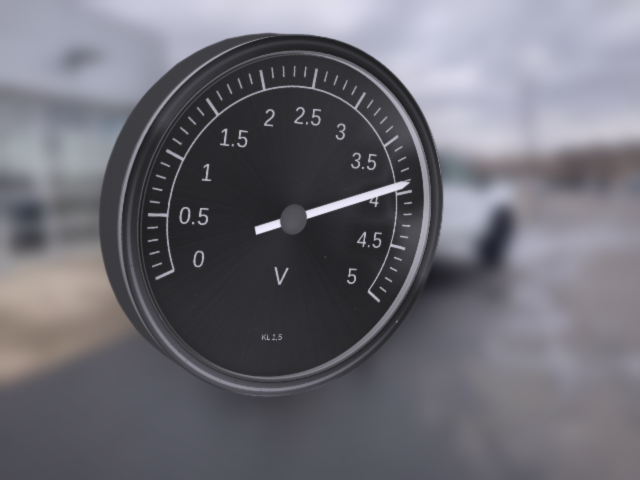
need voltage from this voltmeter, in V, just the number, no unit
3.9
